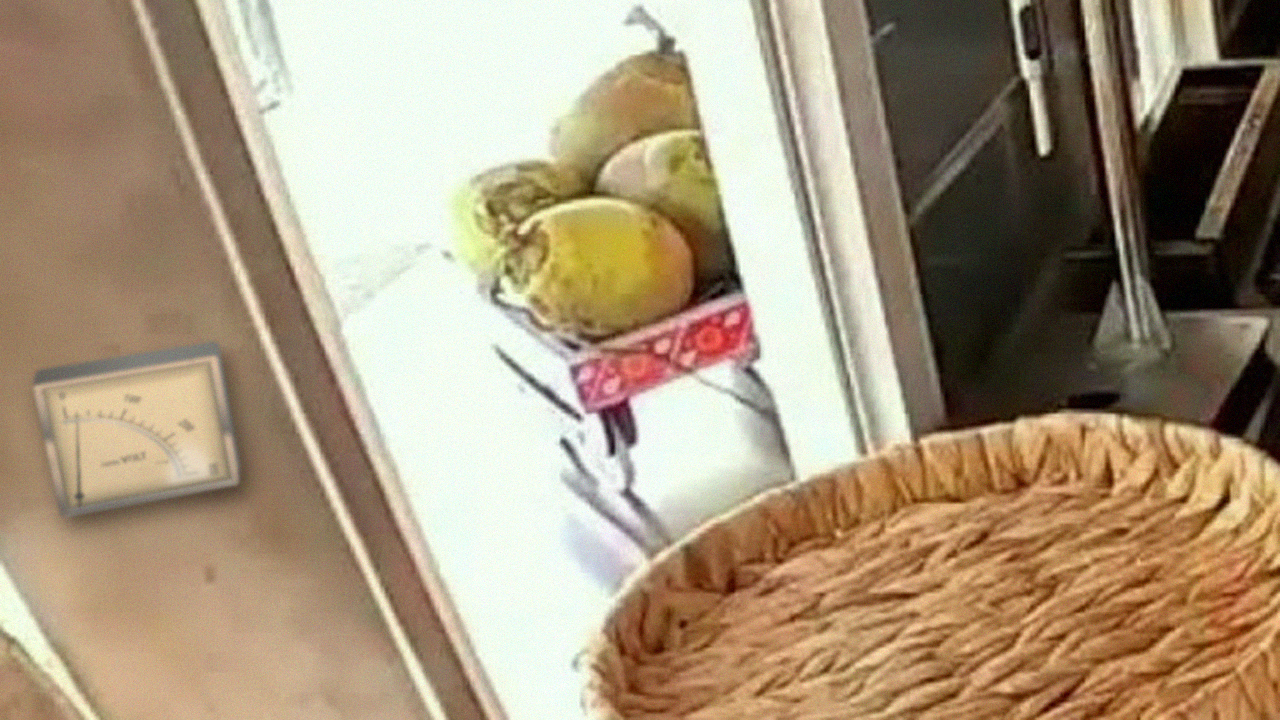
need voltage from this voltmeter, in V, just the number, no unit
20
